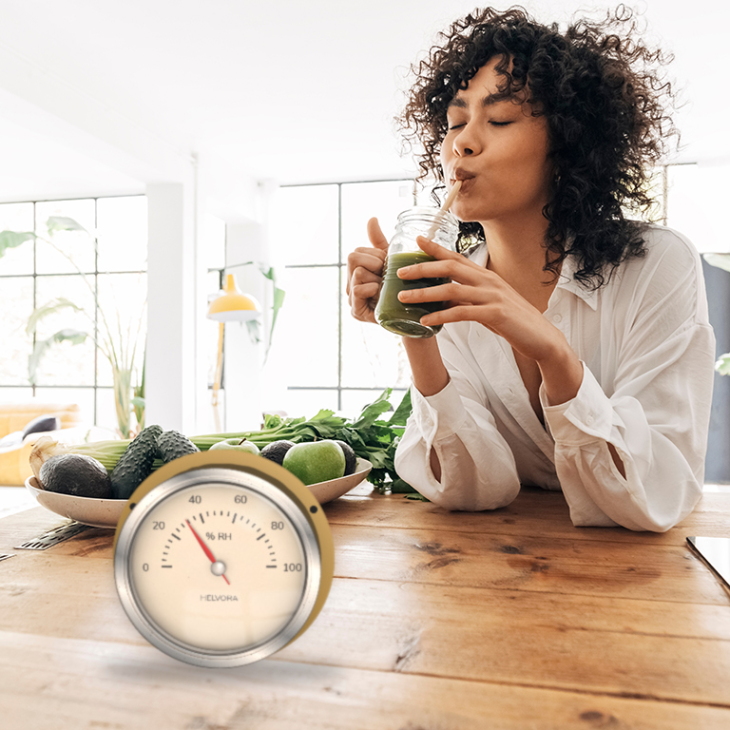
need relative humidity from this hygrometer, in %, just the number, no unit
32
